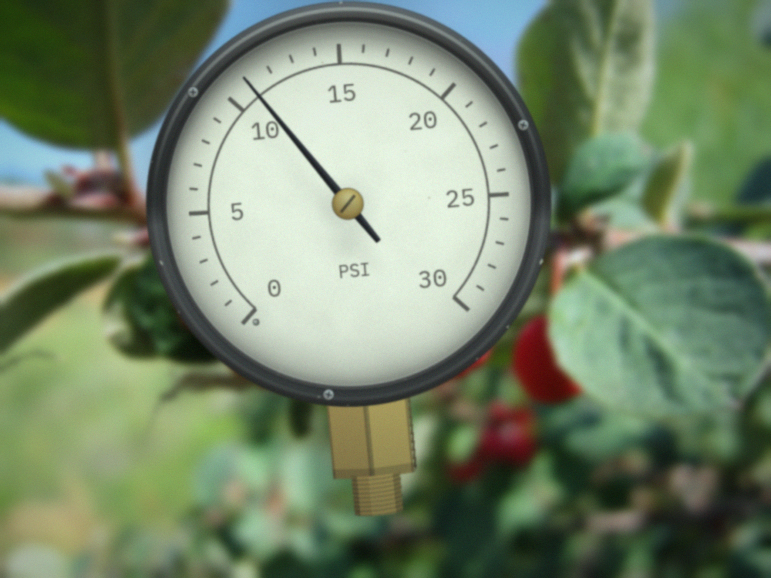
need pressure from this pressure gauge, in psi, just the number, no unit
11
